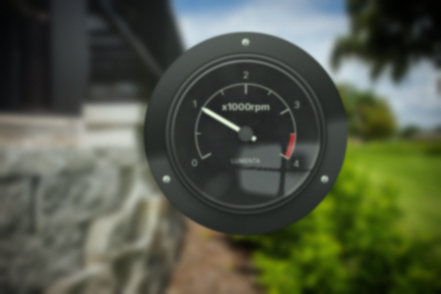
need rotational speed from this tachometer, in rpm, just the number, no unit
1000
